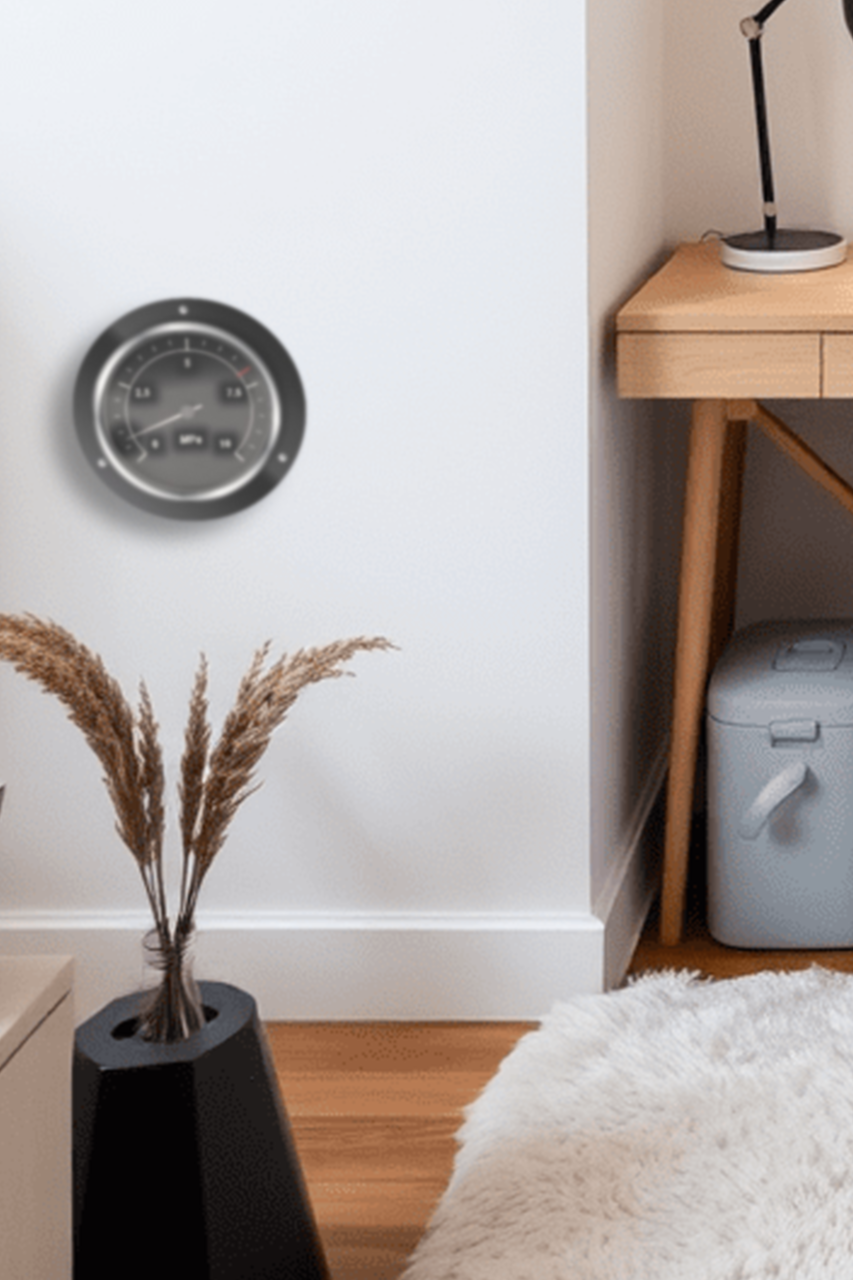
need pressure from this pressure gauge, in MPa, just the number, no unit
0.75
